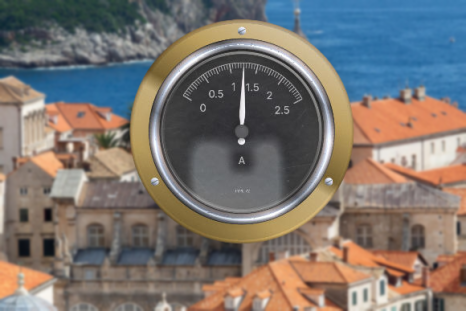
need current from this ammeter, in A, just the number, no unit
1.25
